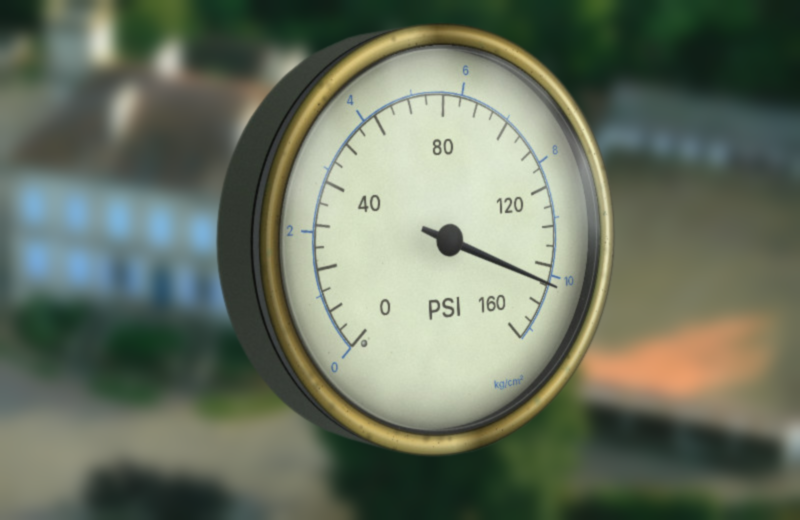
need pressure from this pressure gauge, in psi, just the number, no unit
145
